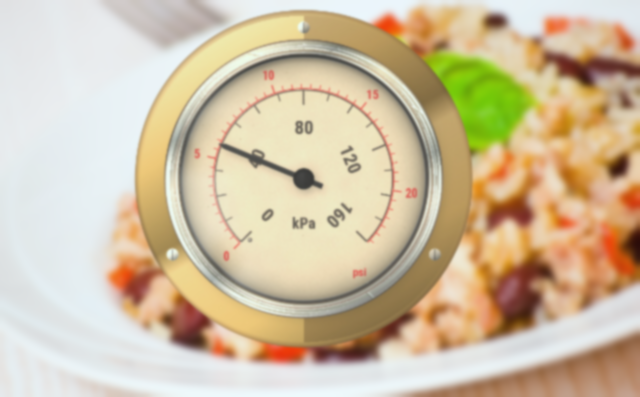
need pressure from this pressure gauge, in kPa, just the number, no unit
40
